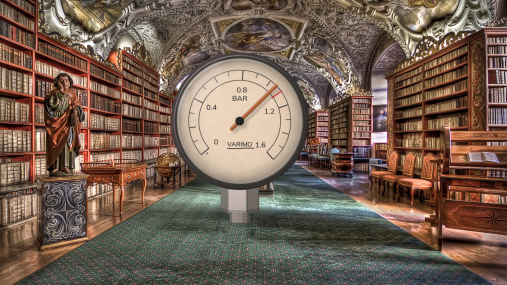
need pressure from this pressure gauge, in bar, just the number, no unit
1.05
